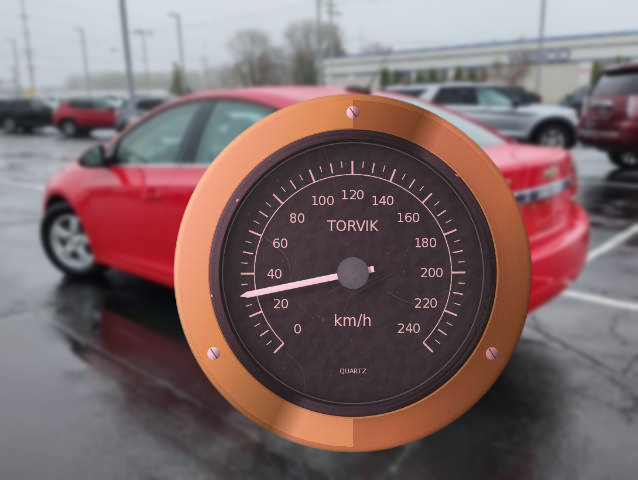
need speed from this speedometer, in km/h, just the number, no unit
30
